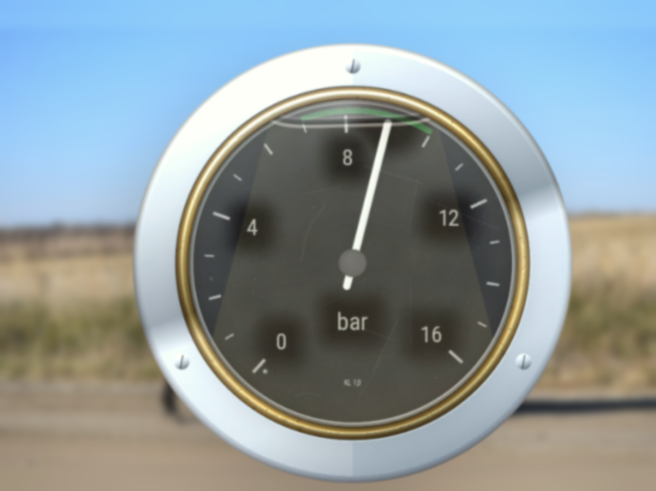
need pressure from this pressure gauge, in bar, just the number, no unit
9
